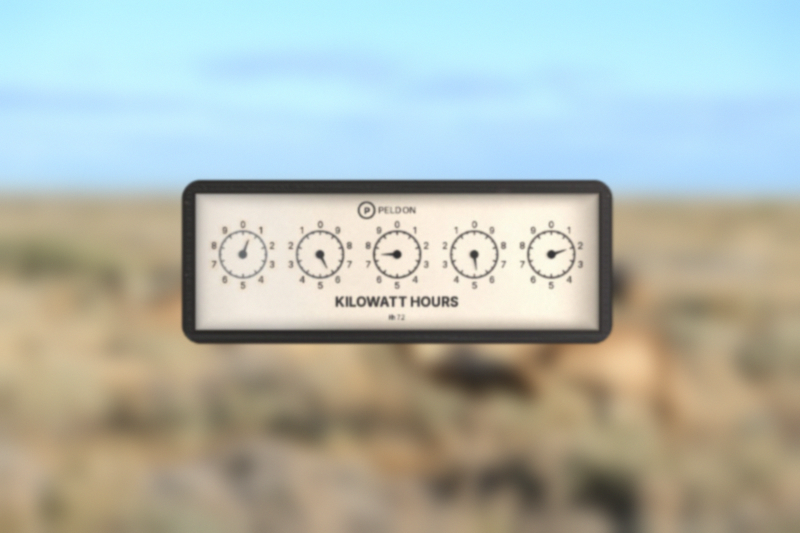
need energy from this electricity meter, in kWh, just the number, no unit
5752
